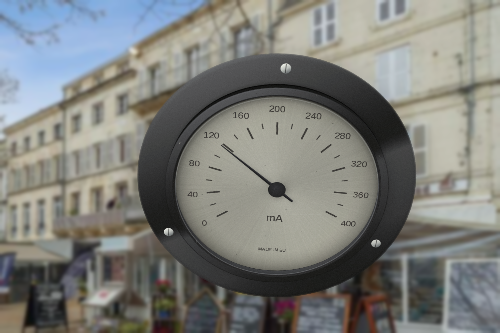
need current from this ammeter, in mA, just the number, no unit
120
